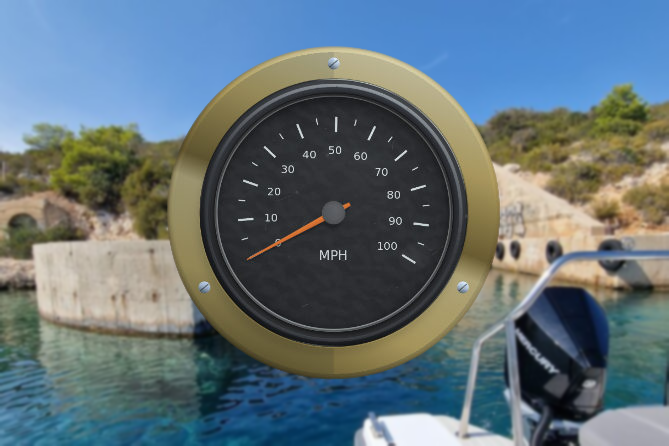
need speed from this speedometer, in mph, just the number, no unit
0
